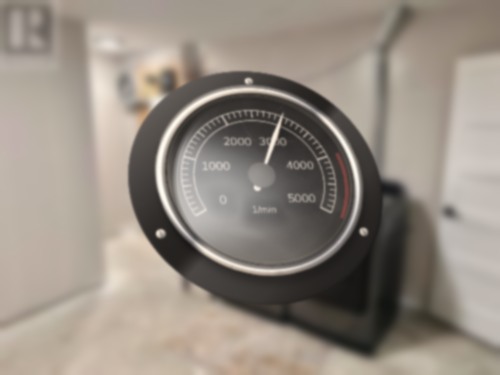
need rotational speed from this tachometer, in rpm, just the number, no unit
3000
